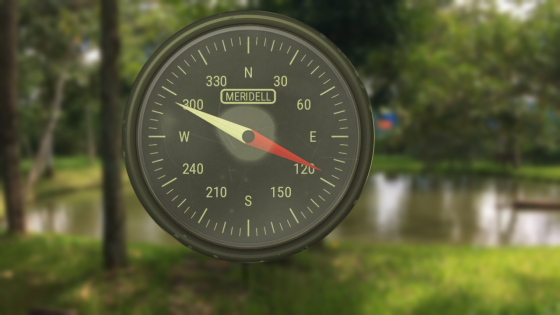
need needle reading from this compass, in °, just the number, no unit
115
